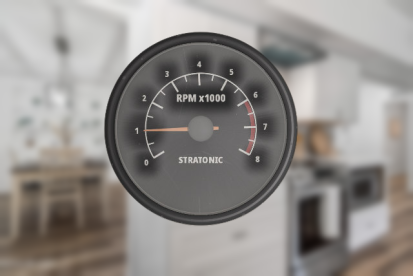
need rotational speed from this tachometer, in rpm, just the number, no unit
1000
